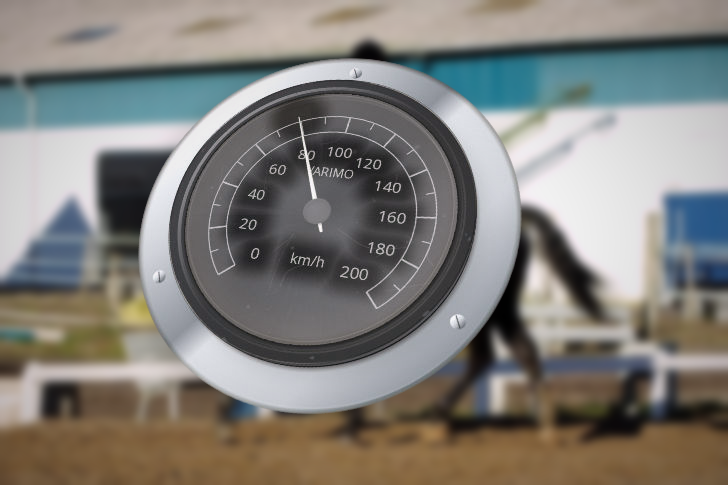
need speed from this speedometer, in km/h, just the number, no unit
80
